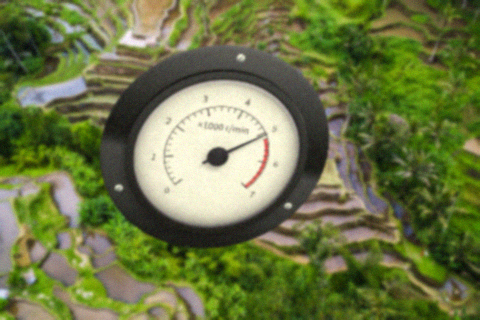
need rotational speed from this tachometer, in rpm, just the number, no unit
5000
